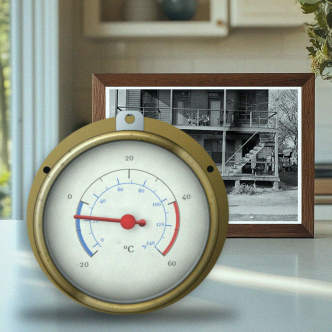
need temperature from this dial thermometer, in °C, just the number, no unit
-5
